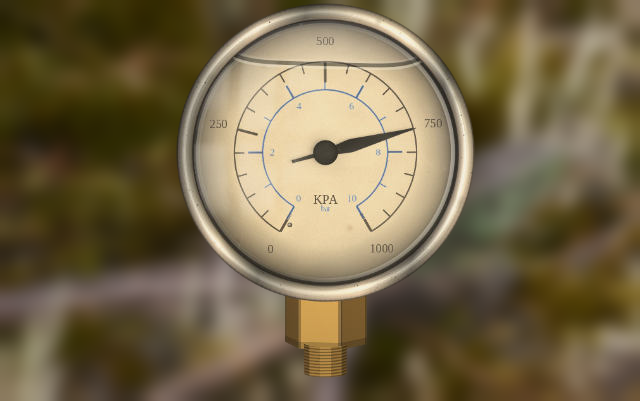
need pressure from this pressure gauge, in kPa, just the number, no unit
750
